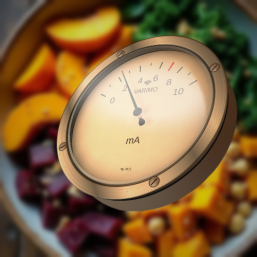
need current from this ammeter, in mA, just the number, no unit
2.5
